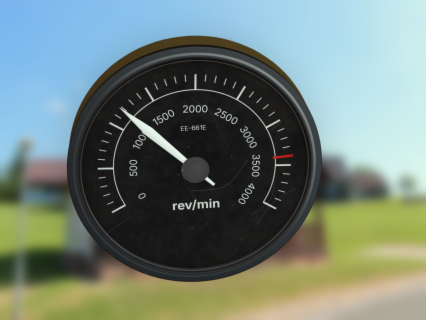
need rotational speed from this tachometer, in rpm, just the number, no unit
1200
